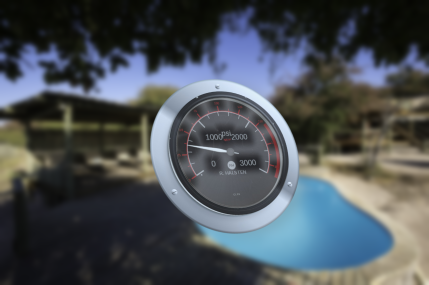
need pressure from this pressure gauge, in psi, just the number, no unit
500
